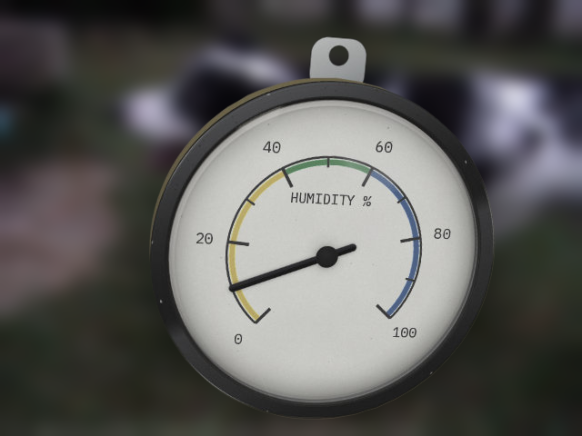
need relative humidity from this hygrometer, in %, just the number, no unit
10
